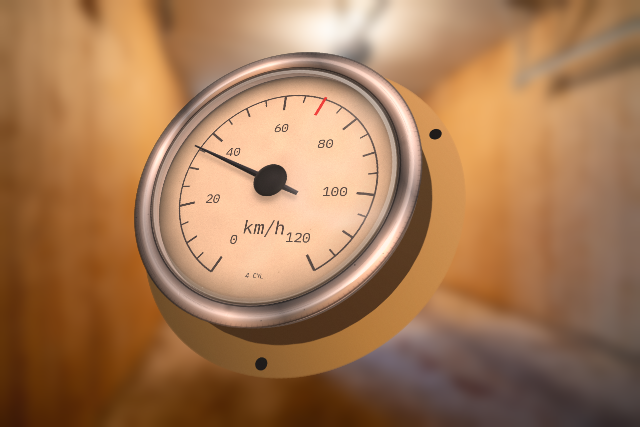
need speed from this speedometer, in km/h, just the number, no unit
35
